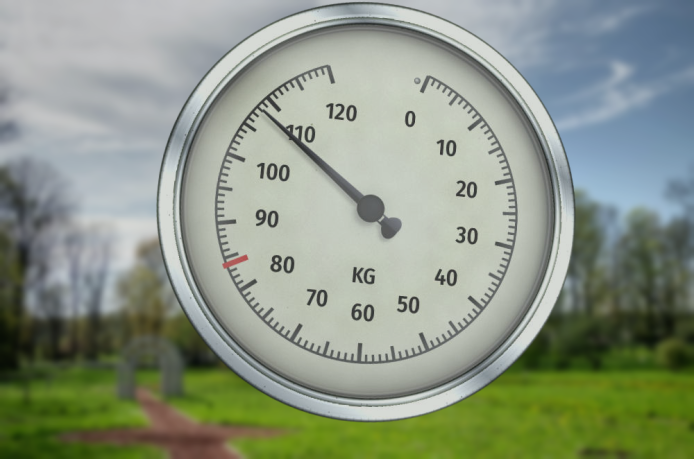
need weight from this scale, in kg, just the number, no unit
108
